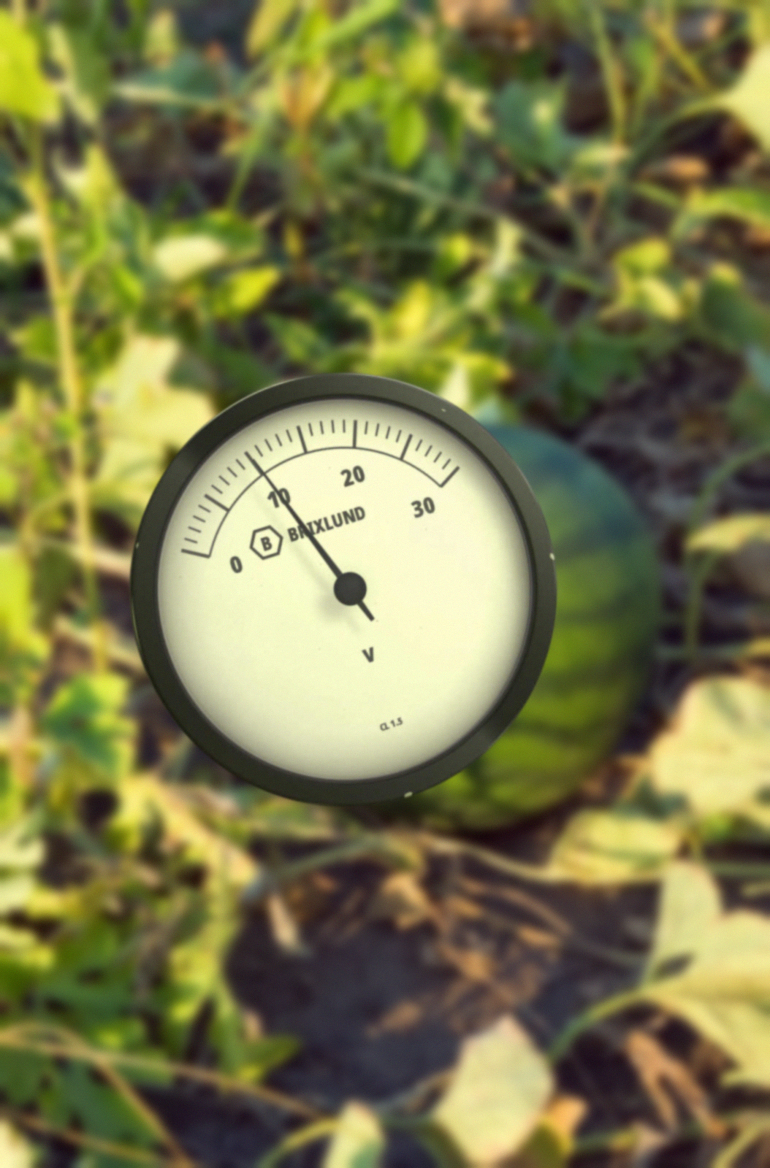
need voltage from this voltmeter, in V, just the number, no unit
10
